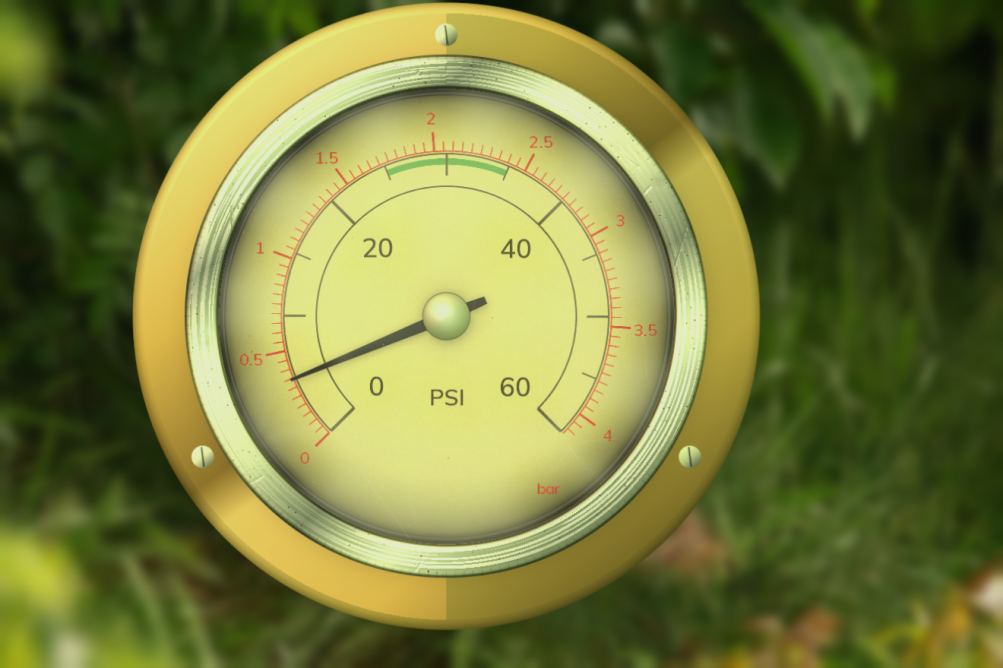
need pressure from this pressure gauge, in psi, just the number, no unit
5
